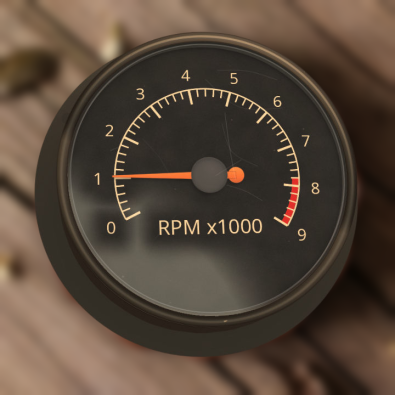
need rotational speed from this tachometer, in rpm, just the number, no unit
1000
